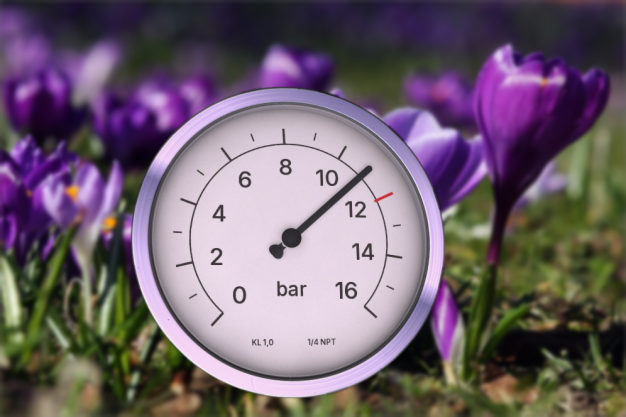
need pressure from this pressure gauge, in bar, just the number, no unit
11
